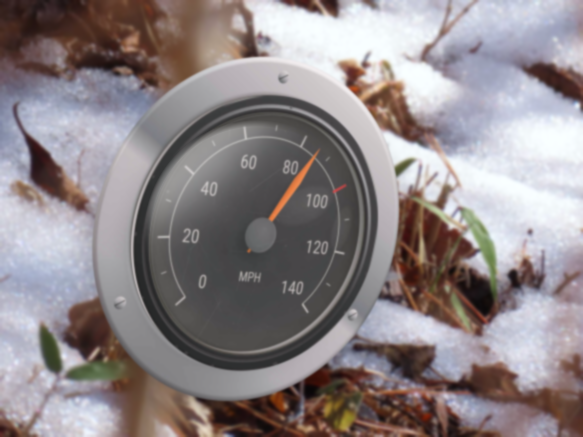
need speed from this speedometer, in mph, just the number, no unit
85
